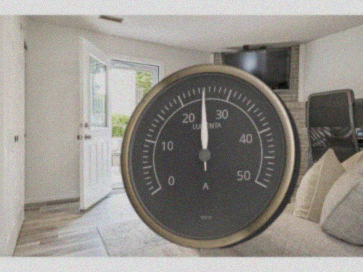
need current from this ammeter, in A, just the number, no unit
25
